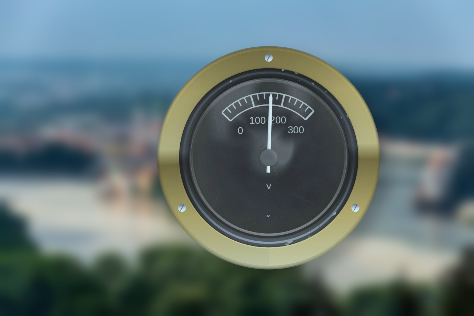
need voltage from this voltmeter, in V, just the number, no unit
160
